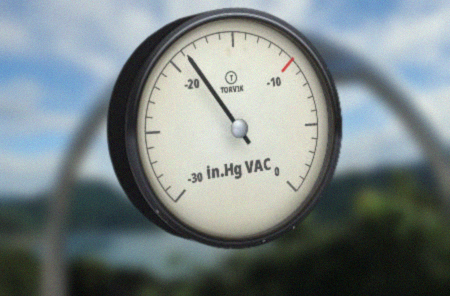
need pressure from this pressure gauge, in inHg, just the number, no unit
-19
